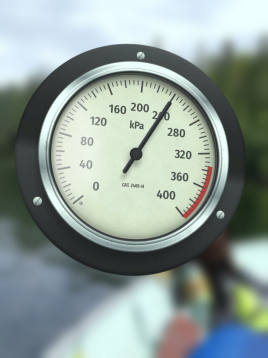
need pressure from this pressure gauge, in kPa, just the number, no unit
240
